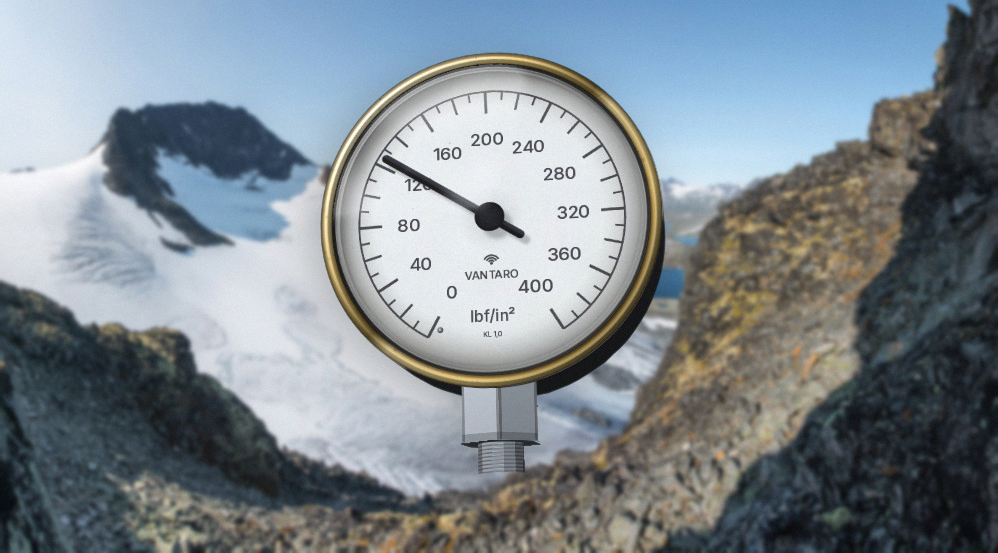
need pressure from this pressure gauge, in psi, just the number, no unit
125
